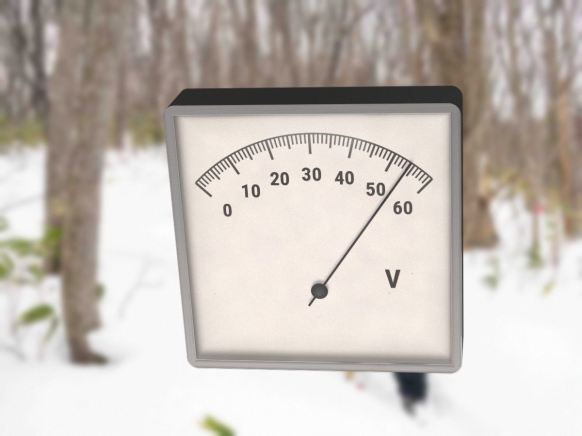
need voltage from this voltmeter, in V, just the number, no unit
54
